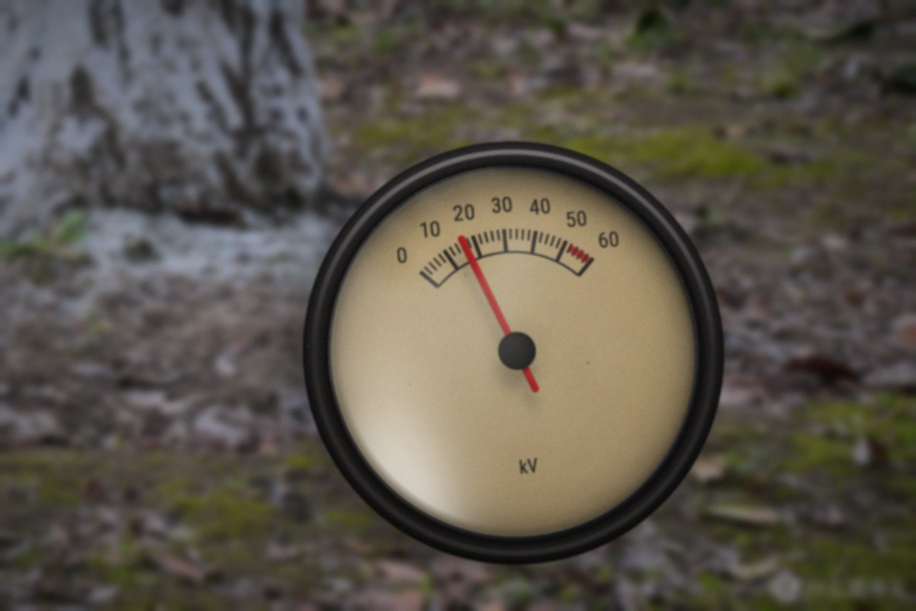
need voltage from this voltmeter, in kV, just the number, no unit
16
